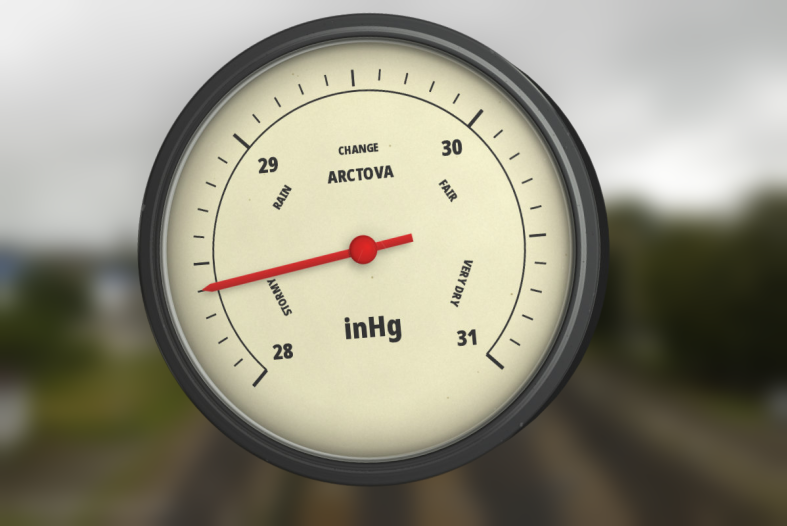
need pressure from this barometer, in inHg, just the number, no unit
28.4
